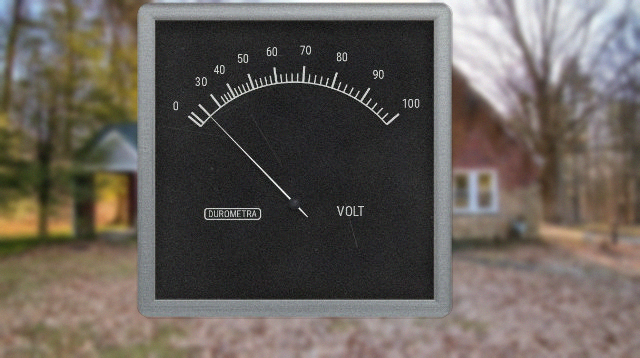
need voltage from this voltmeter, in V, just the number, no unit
20
